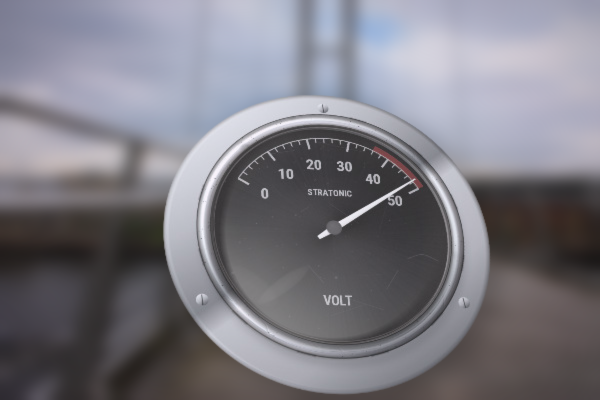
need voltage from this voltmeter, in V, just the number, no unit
48
